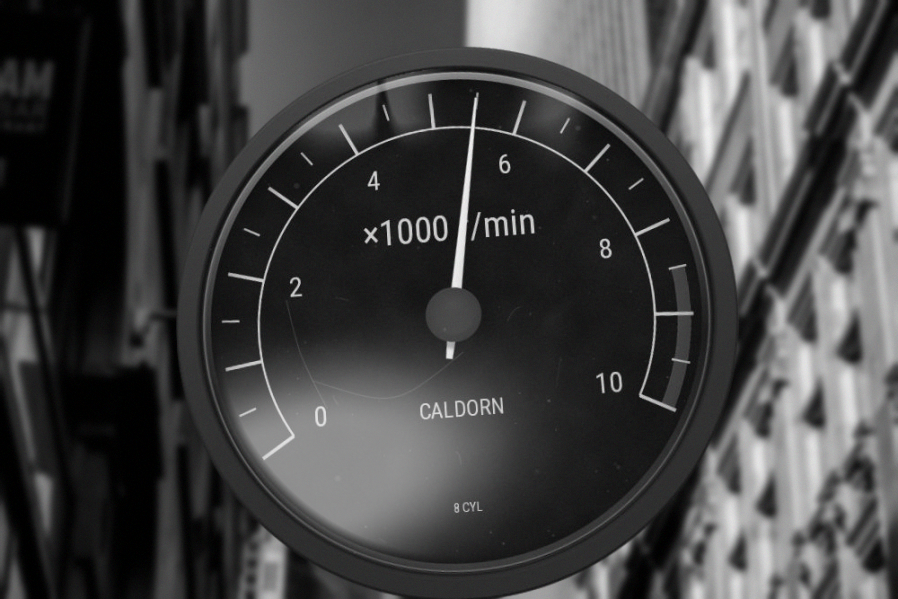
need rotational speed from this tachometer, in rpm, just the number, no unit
5500
